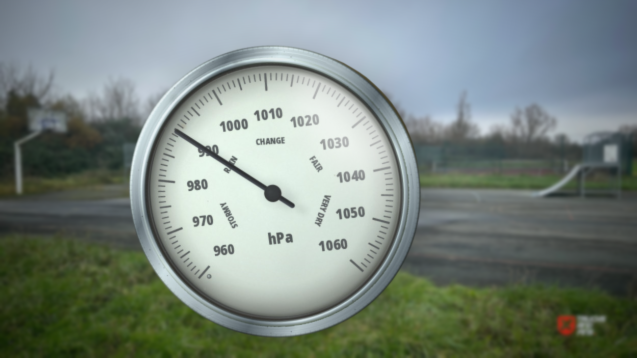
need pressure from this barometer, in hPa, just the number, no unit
990
